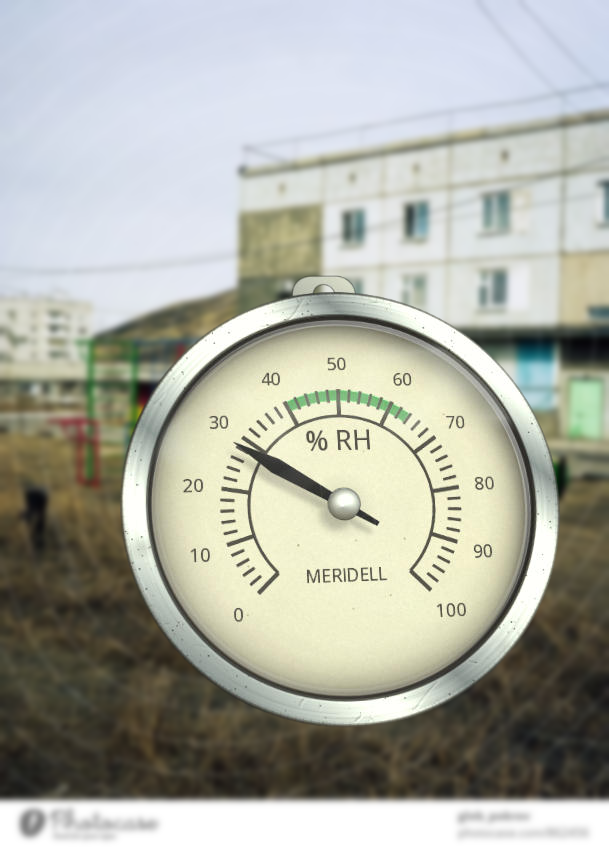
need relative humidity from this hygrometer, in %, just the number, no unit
28
